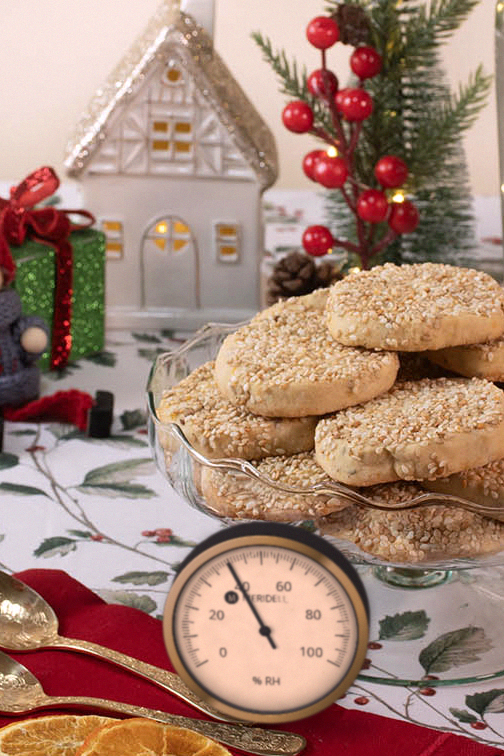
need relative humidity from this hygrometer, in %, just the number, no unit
40
